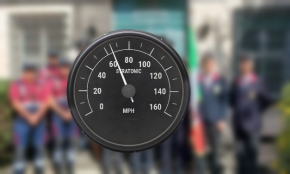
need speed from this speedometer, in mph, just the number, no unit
65
